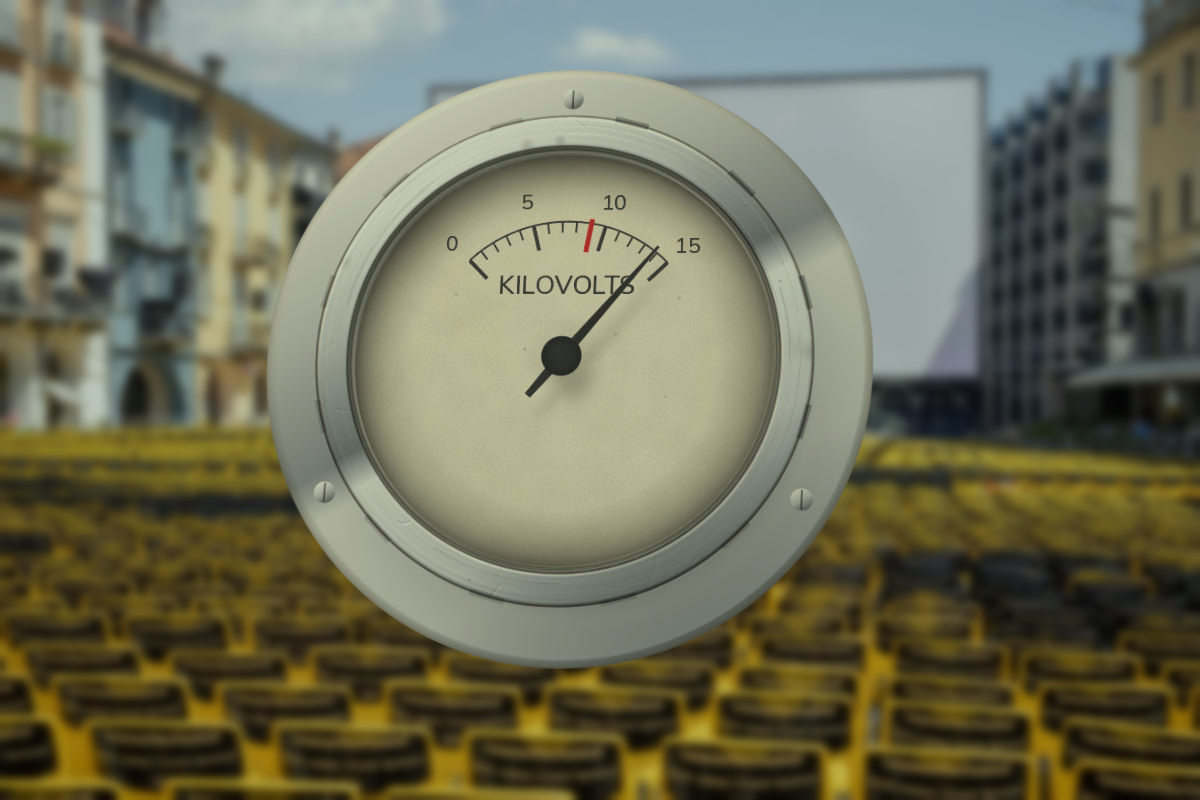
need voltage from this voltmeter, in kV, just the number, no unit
14
